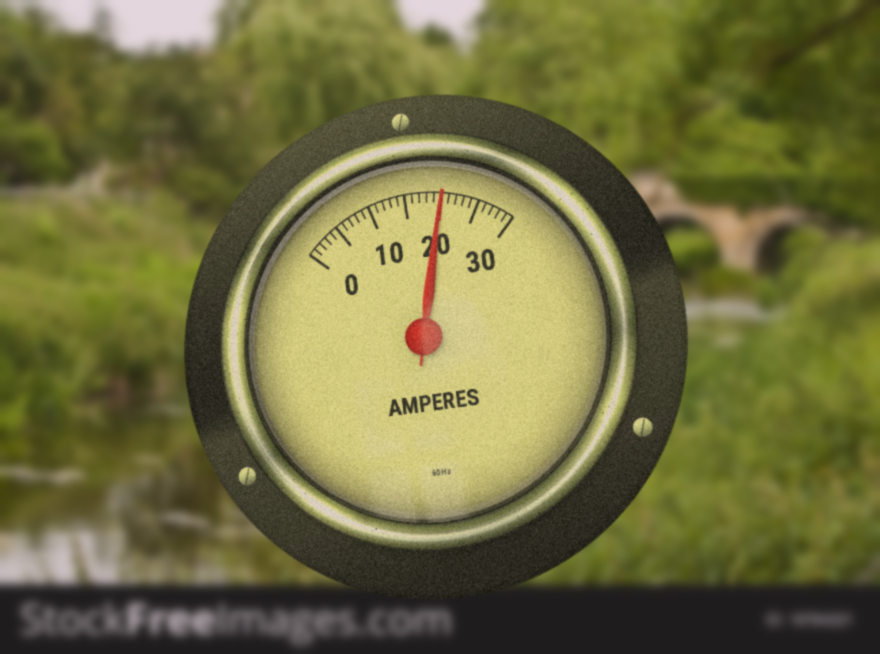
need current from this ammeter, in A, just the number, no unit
20
